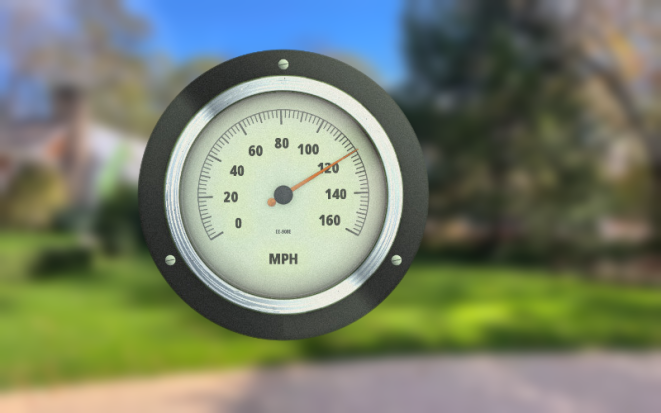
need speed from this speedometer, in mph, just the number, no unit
120
